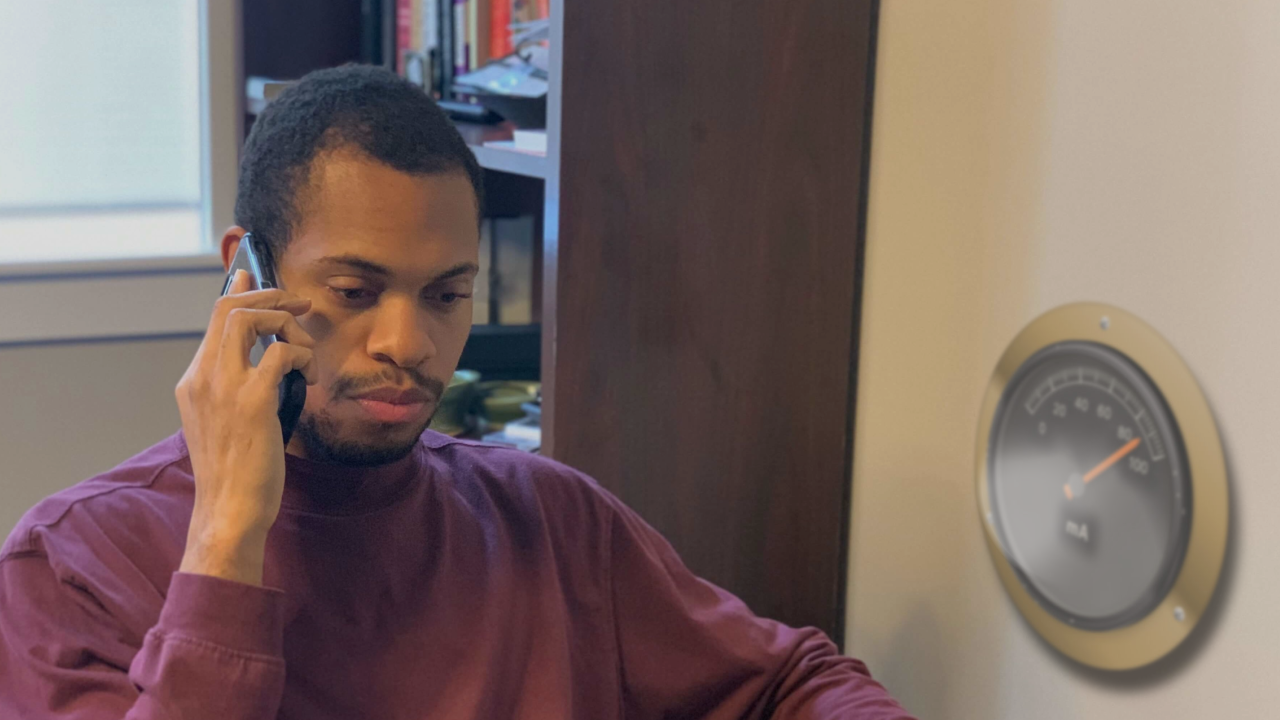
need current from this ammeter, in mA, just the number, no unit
90
